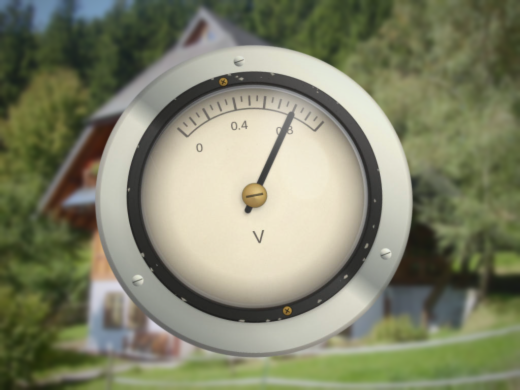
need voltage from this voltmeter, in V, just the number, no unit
0.8
